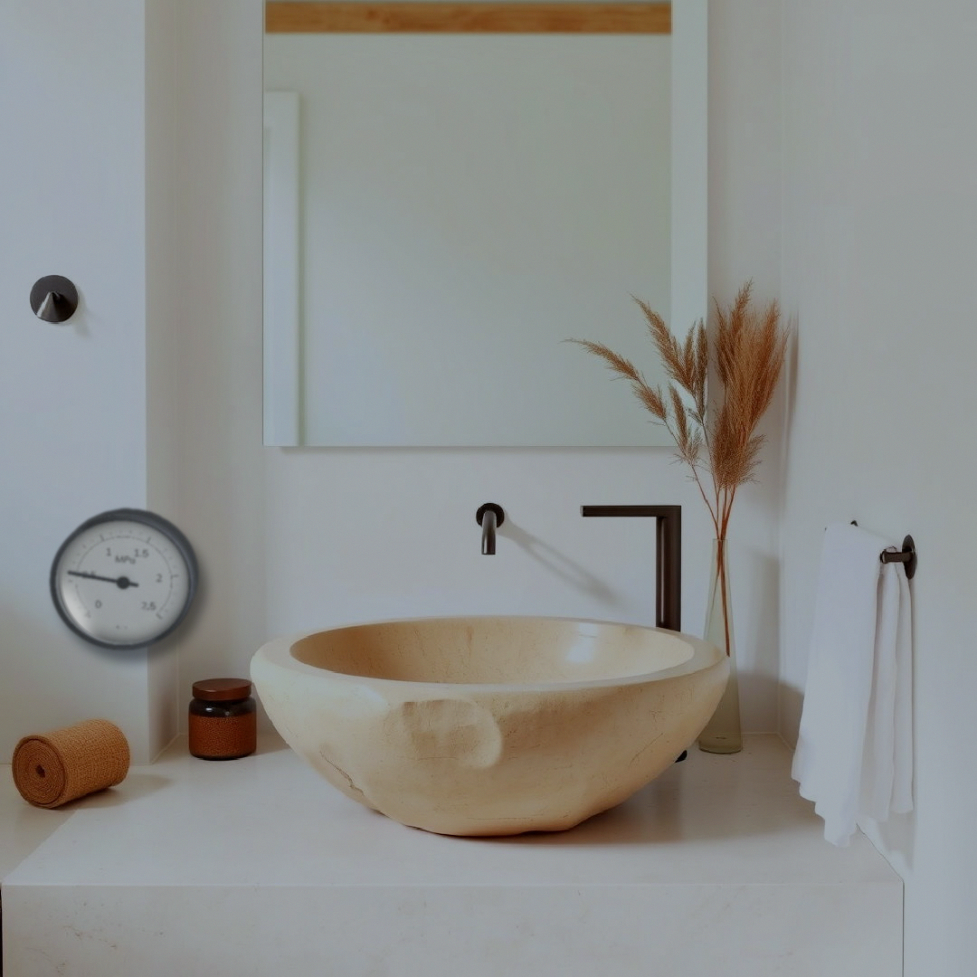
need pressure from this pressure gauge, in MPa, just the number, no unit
0.5
